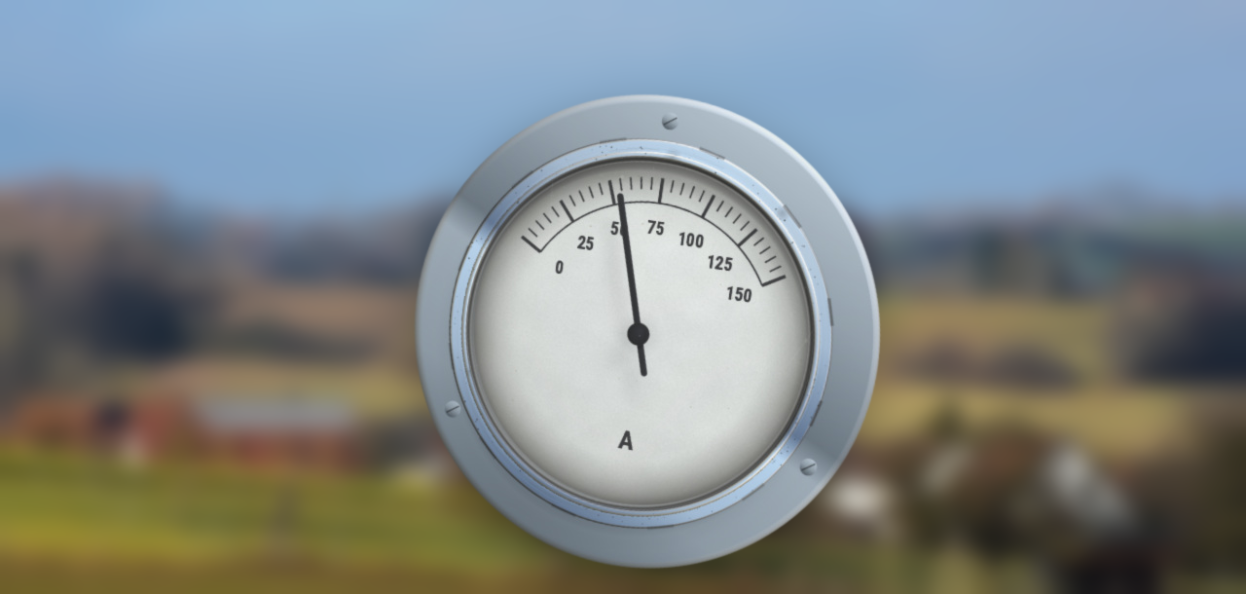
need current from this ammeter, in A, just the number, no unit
55
